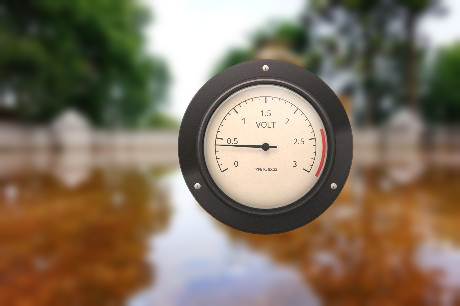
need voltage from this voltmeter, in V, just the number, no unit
0.4
